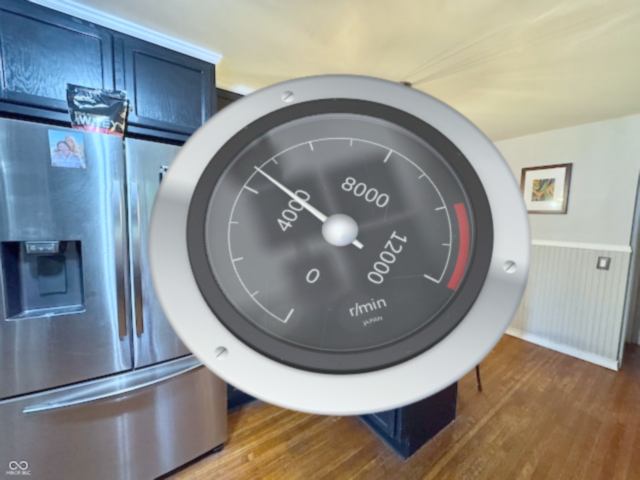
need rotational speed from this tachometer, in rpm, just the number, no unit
4500
